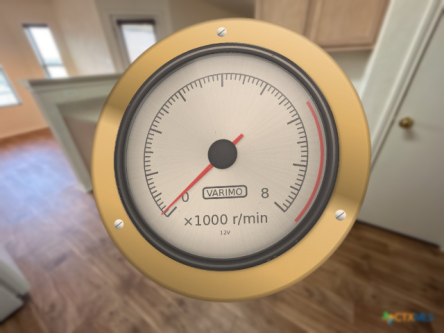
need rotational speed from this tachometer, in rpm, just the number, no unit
100
